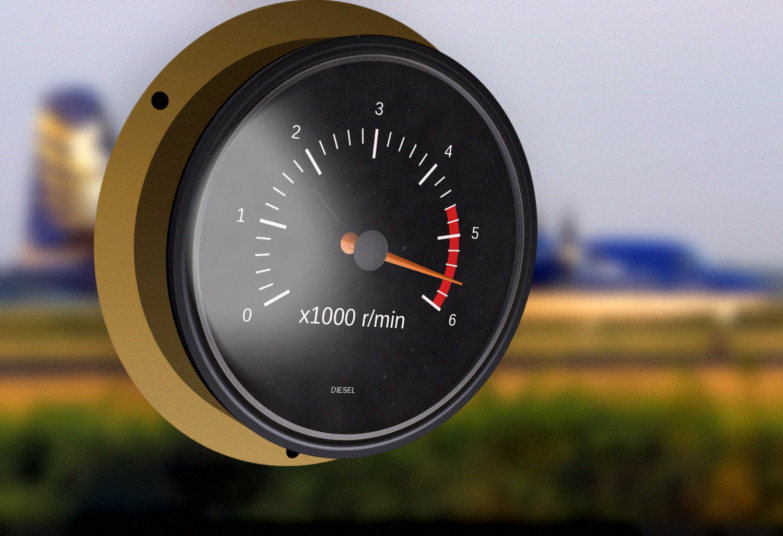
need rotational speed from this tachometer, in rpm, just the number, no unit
5600
